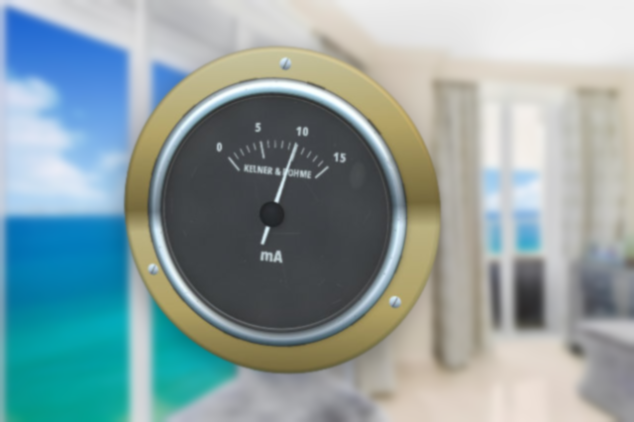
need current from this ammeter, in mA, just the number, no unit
10
